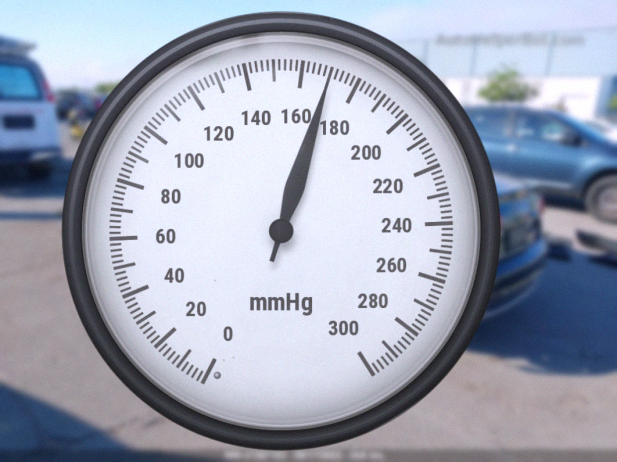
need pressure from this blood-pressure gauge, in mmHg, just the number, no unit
170
